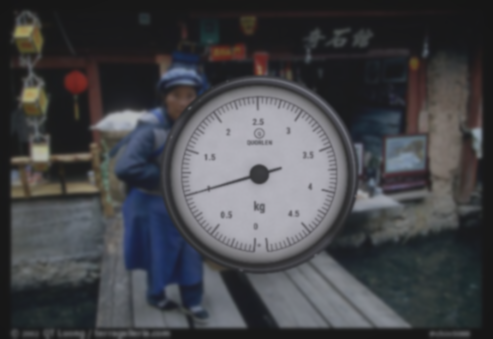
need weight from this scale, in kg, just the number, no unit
1
